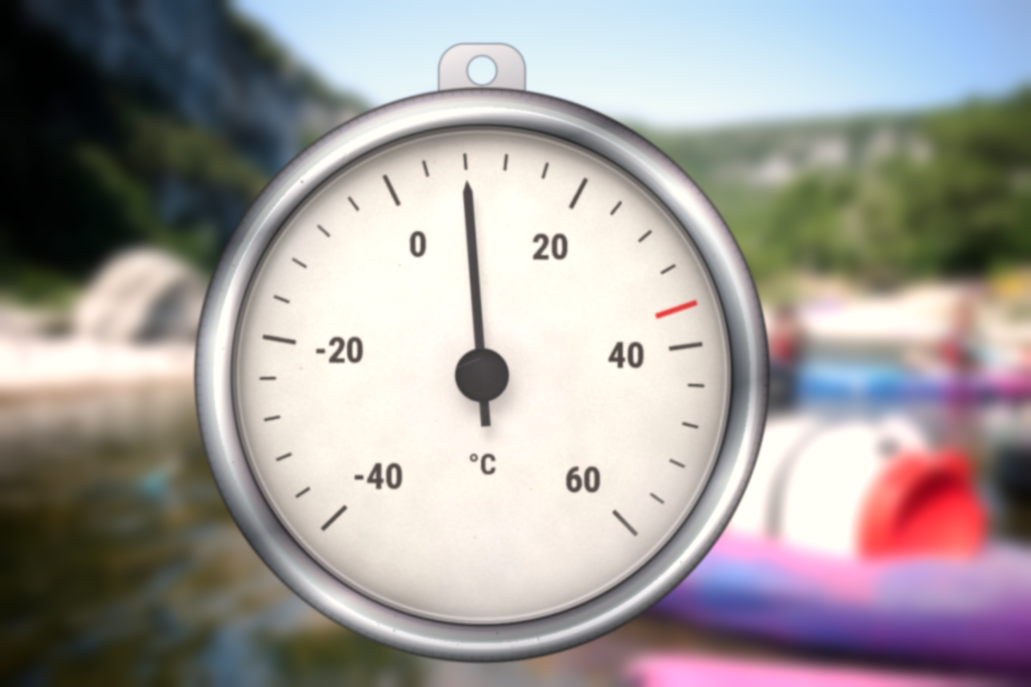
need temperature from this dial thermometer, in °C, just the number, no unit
8
